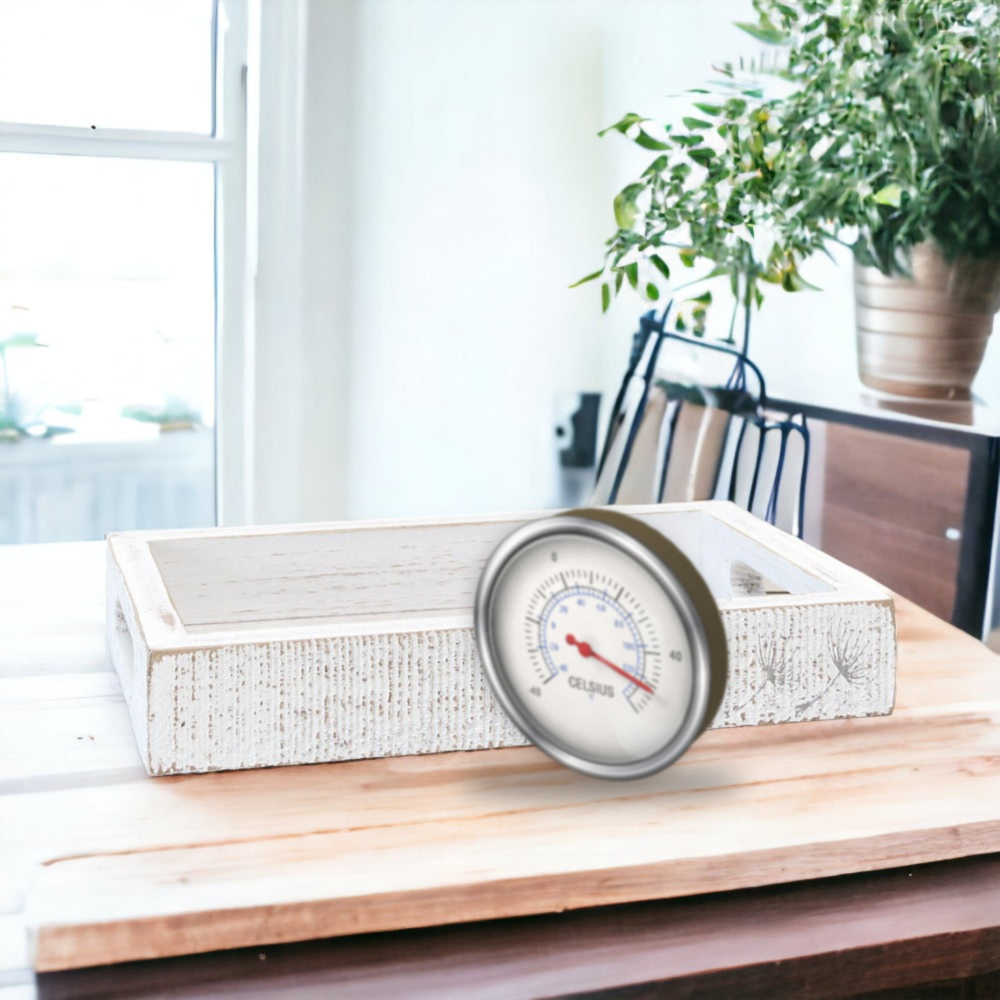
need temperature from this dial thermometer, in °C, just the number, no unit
50
